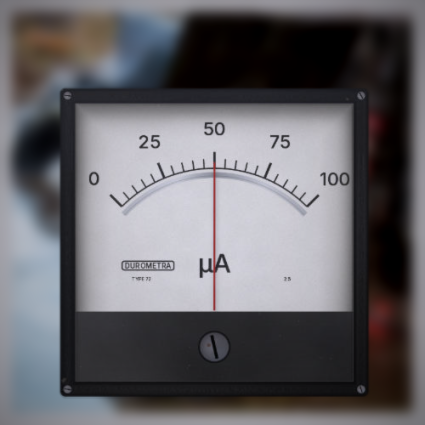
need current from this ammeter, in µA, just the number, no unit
50
